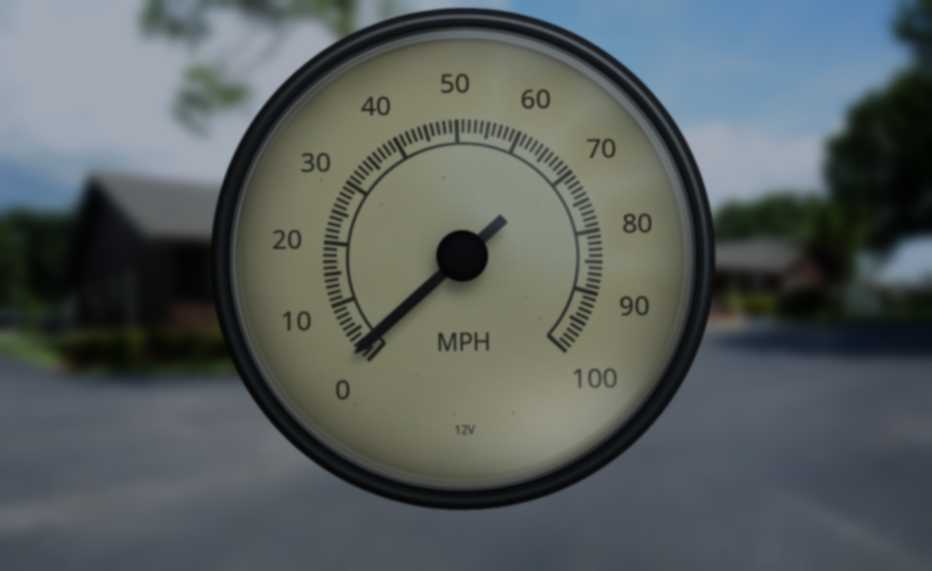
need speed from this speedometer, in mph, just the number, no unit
2
